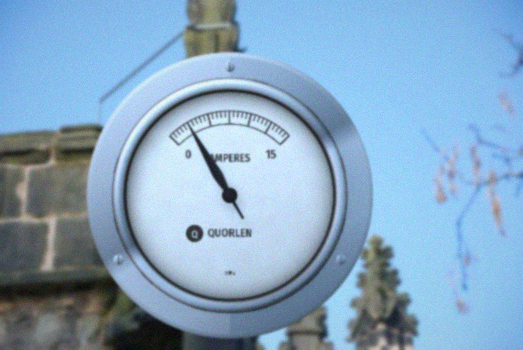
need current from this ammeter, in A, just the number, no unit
2.5
